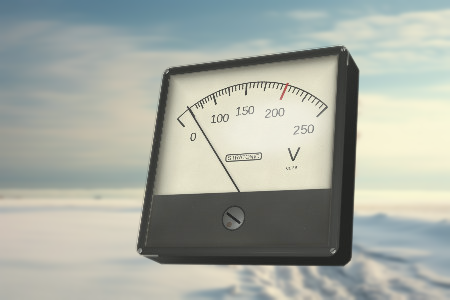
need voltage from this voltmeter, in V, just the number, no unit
50
